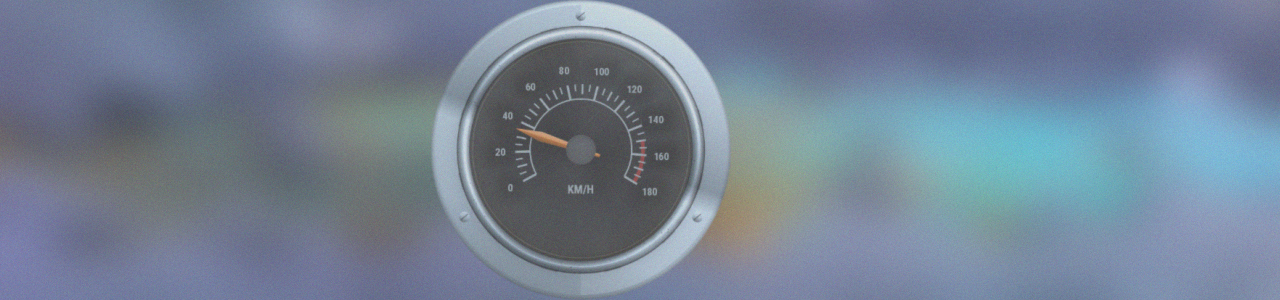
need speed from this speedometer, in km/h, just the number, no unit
35
